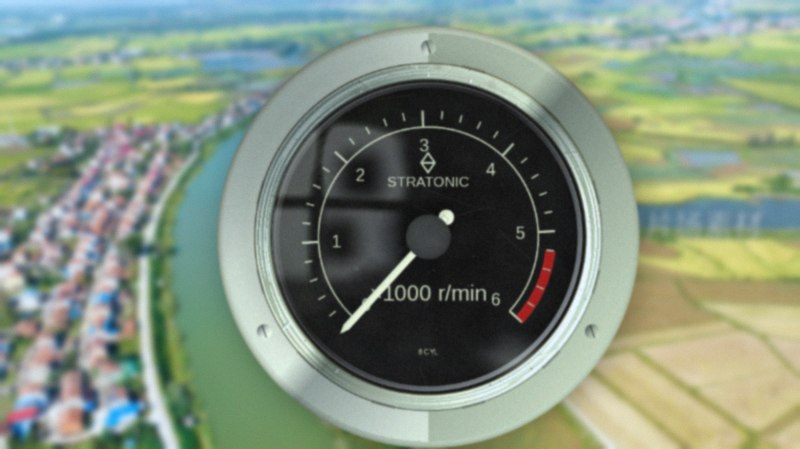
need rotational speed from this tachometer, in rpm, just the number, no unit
0
